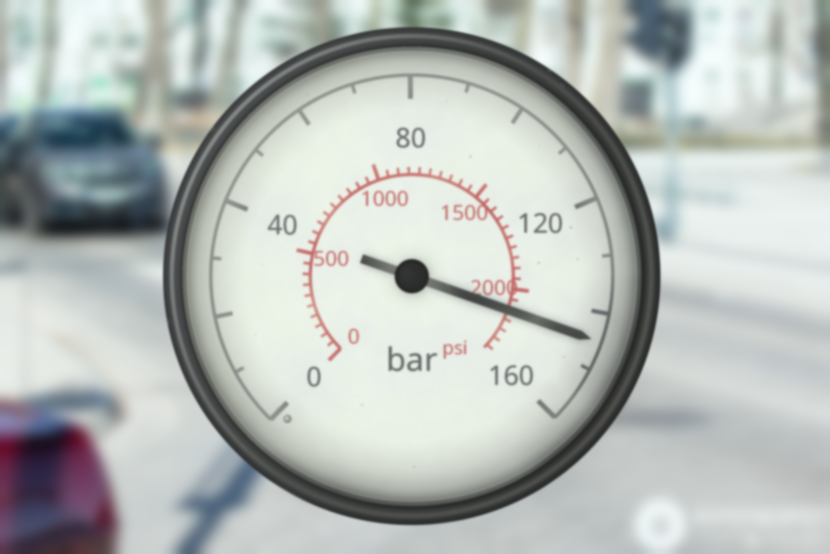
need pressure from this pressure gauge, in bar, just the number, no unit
145
